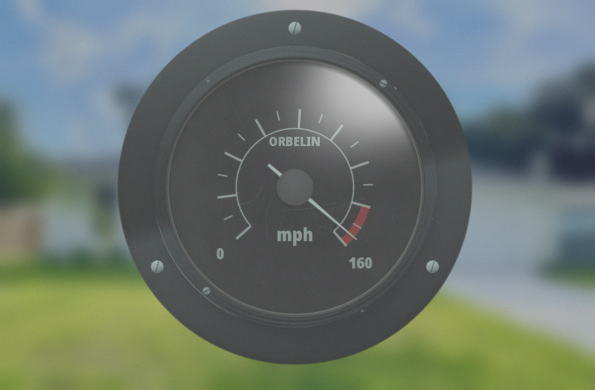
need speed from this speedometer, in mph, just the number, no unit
155
